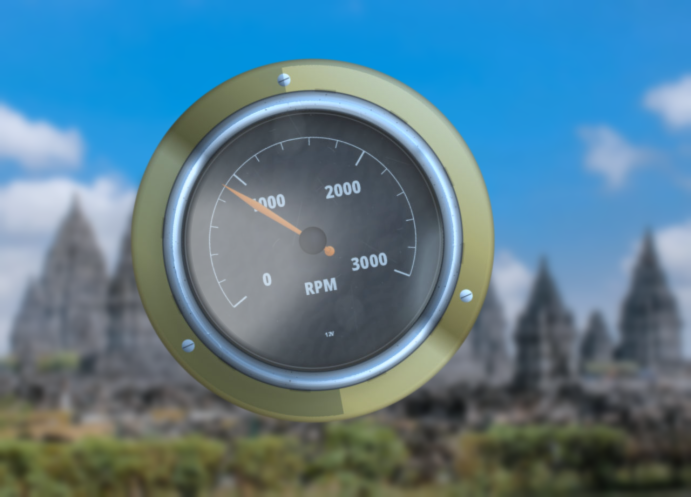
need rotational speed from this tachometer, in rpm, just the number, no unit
900
